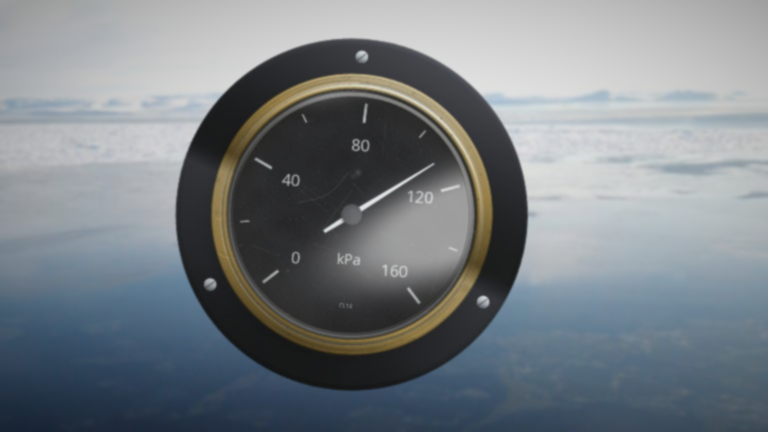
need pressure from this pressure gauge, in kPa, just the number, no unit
110
